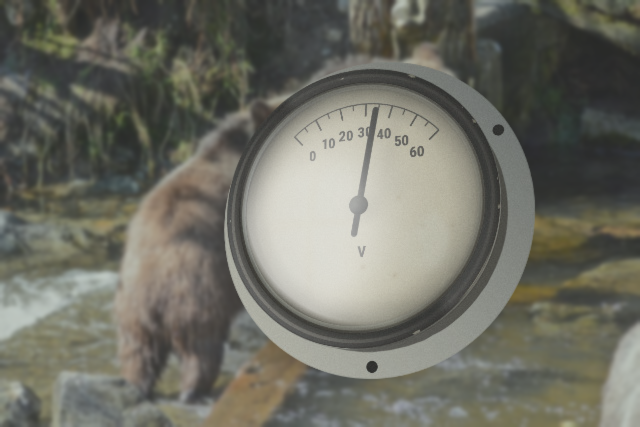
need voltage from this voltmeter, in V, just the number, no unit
35
